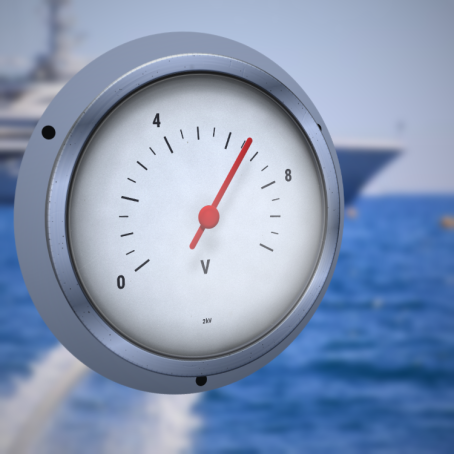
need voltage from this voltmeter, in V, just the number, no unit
6.5
